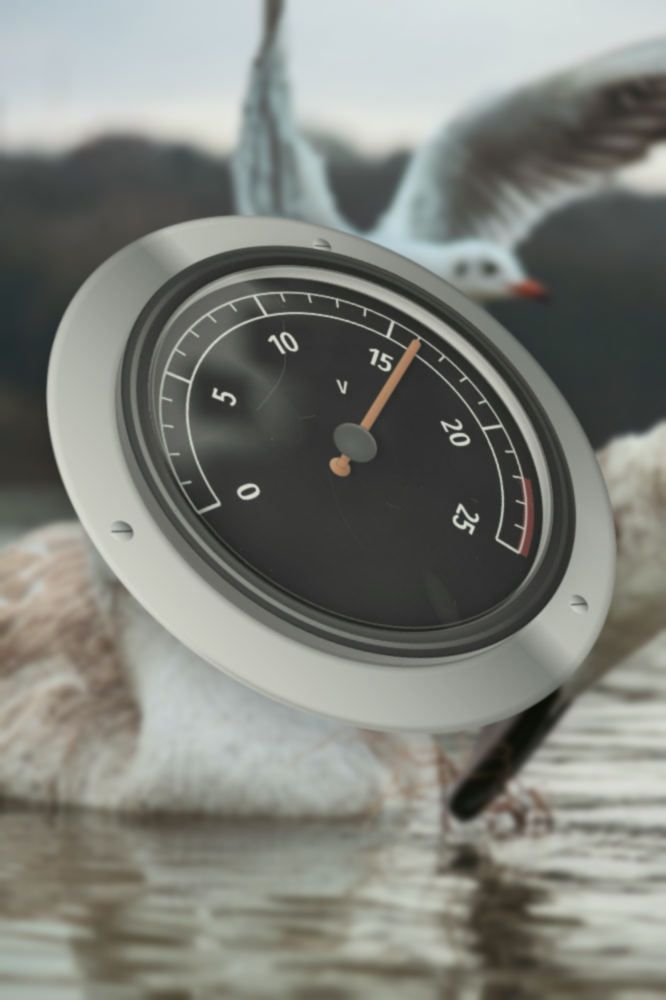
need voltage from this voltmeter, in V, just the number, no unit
16
